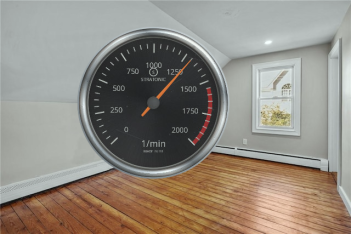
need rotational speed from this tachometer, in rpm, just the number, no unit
1300
